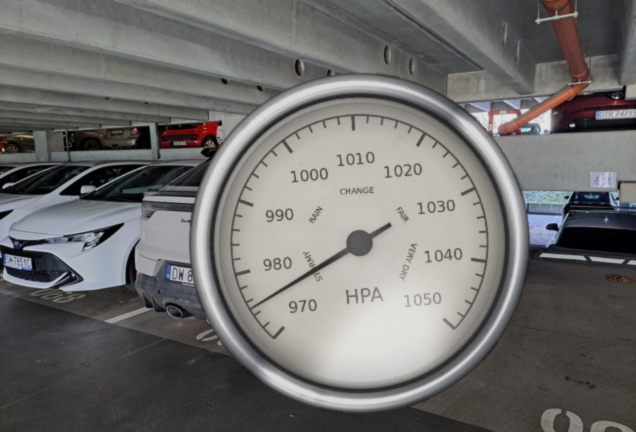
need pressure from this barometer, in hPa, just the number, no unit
975
